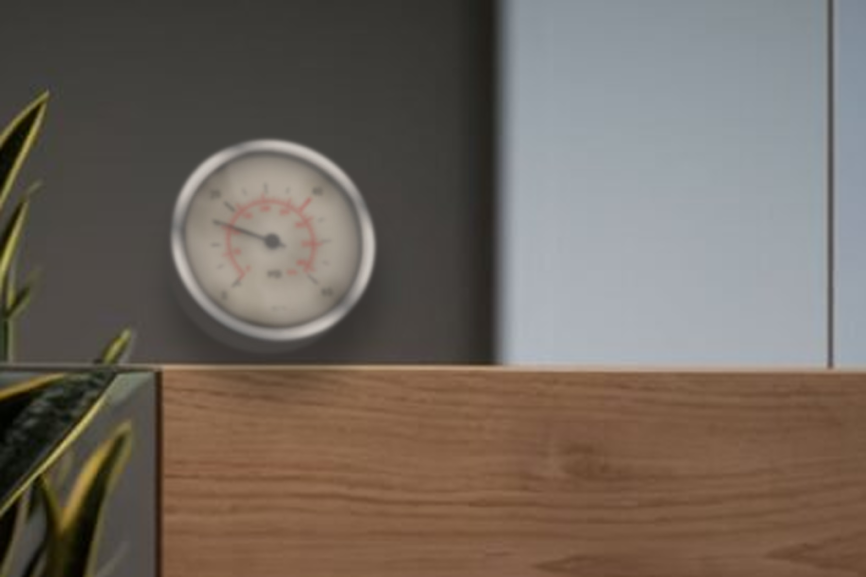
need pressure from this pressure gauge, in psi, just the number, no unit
15
